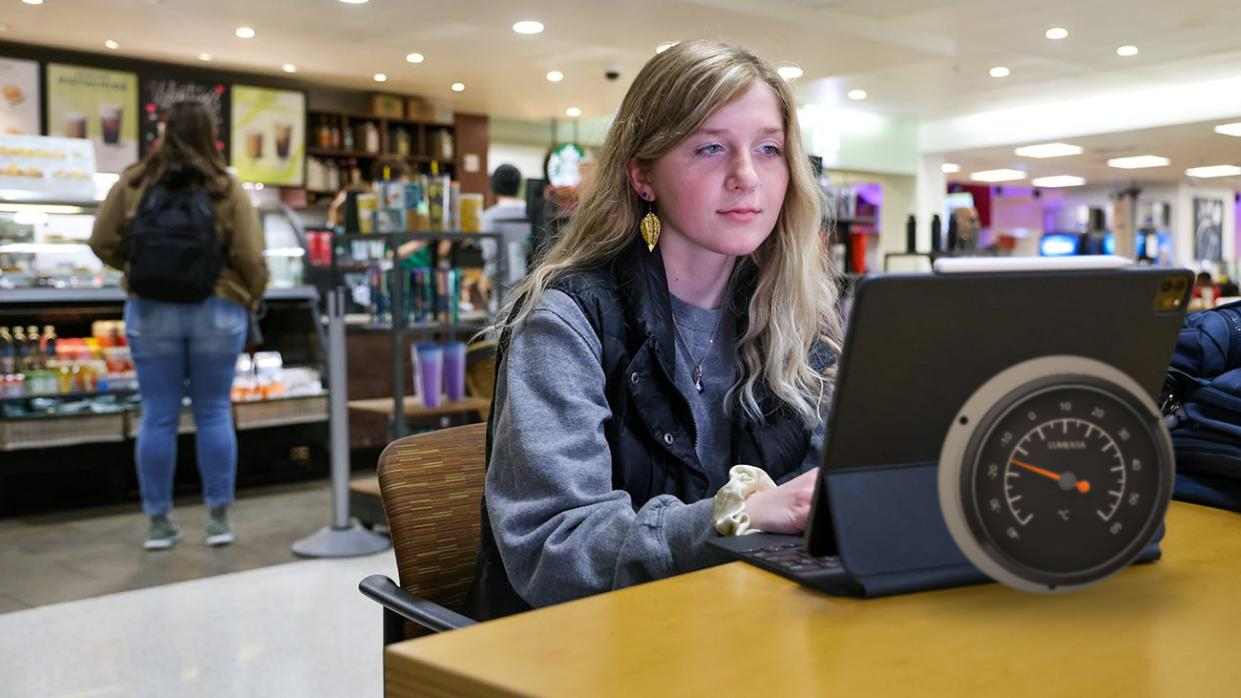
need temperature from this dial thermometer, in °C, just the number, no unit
-15
